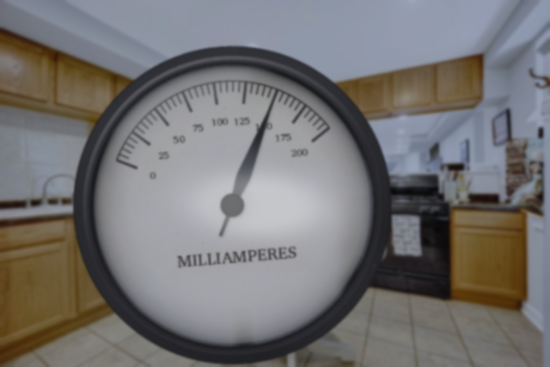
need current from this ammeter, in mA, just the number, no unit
150
